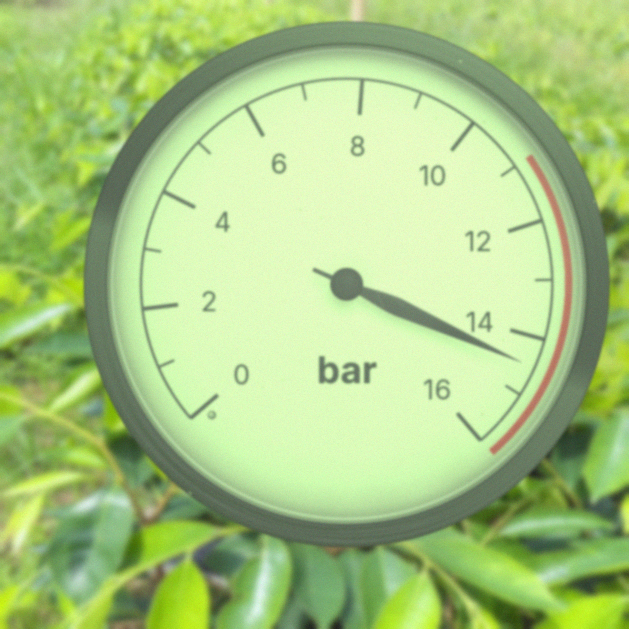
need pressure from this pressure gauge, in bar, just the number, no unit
14.5
